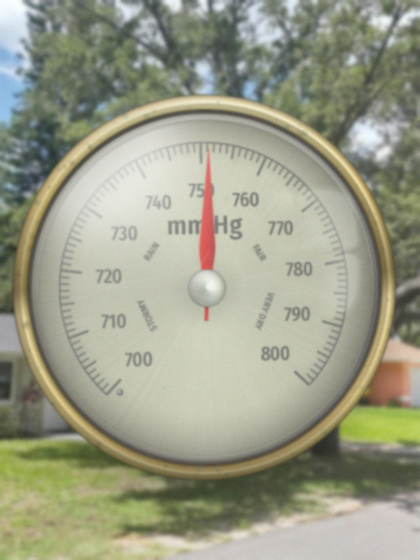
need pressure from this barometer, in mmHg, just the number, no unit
751
